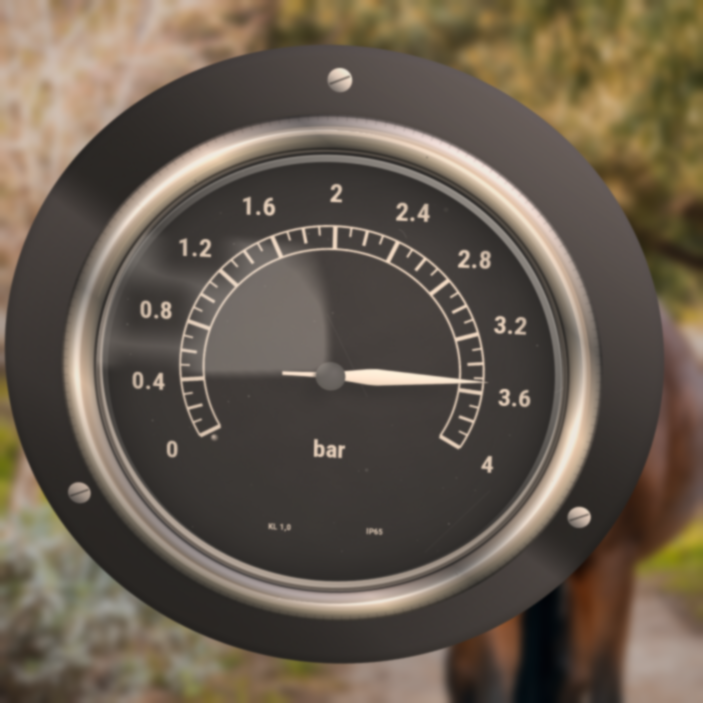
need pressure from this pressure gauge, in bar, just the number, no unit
3.5
